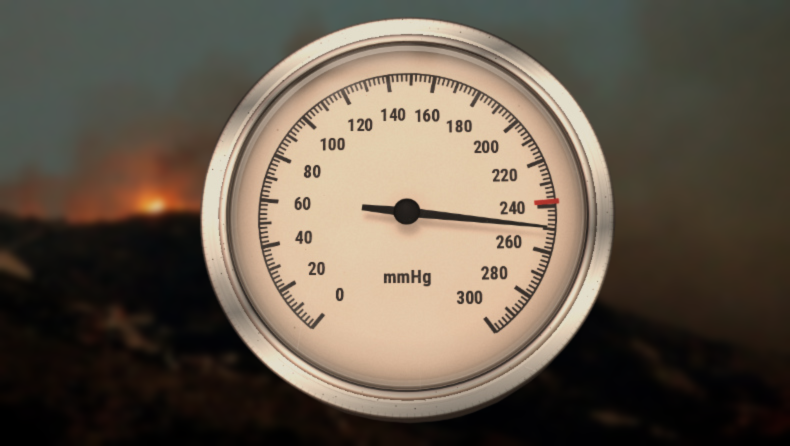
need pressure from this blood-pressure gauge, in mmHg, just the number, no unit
250
